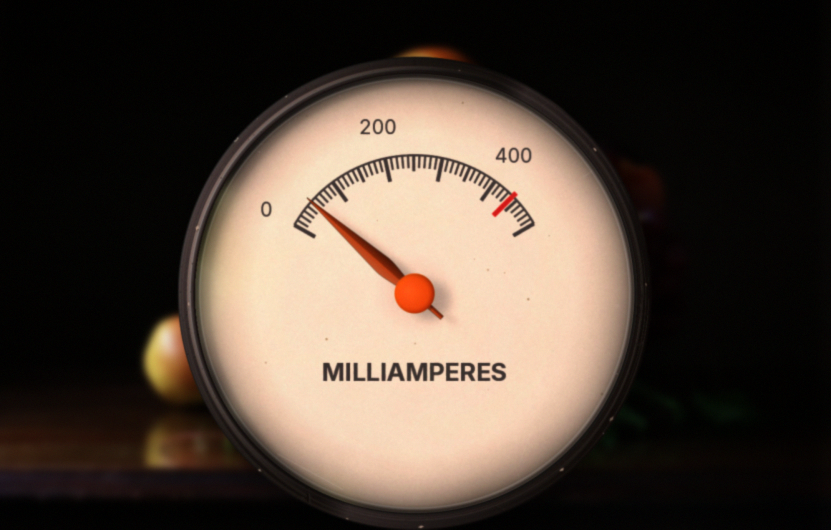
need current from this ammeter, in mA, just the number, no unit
50
